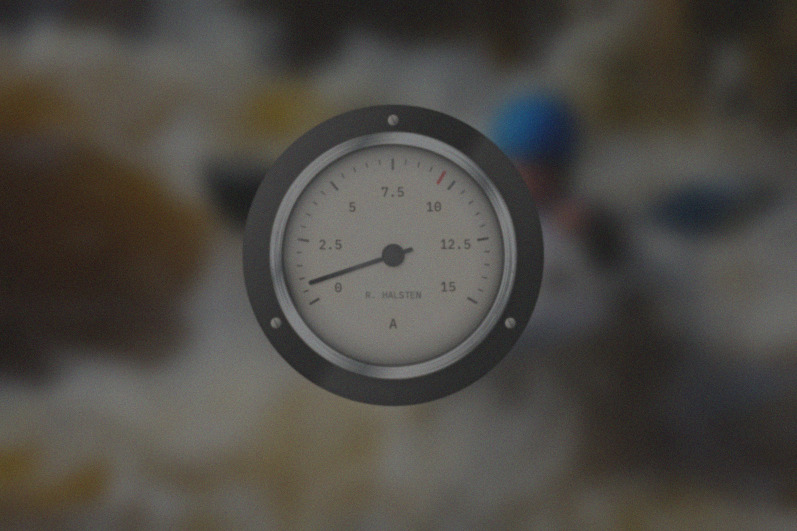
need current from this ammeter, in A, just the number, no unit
0.75
